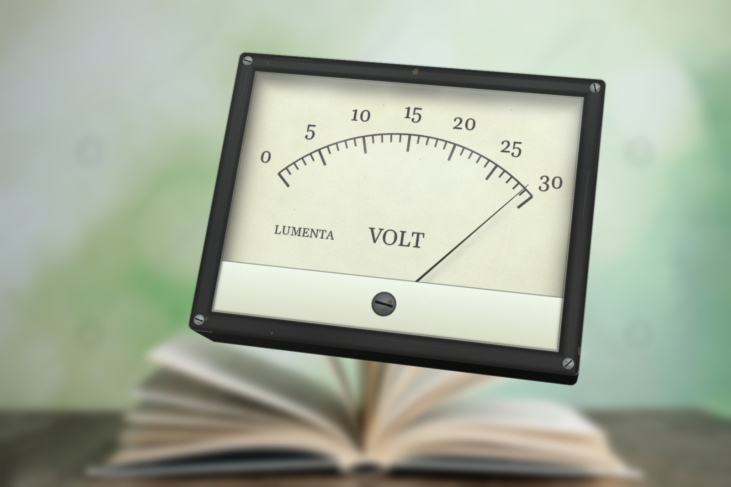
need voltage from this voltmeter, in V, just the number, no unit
29
